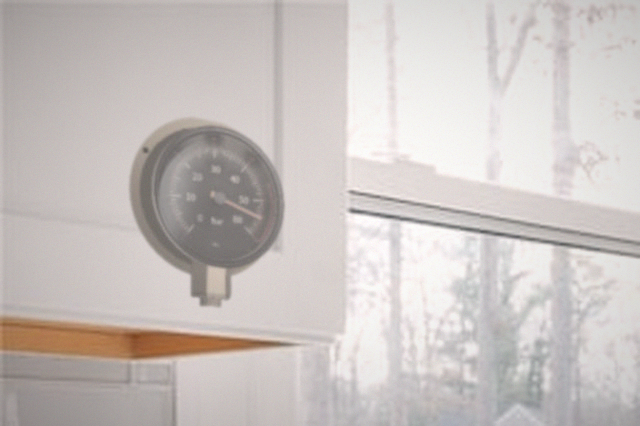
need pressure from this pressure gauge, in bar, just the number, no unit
55
